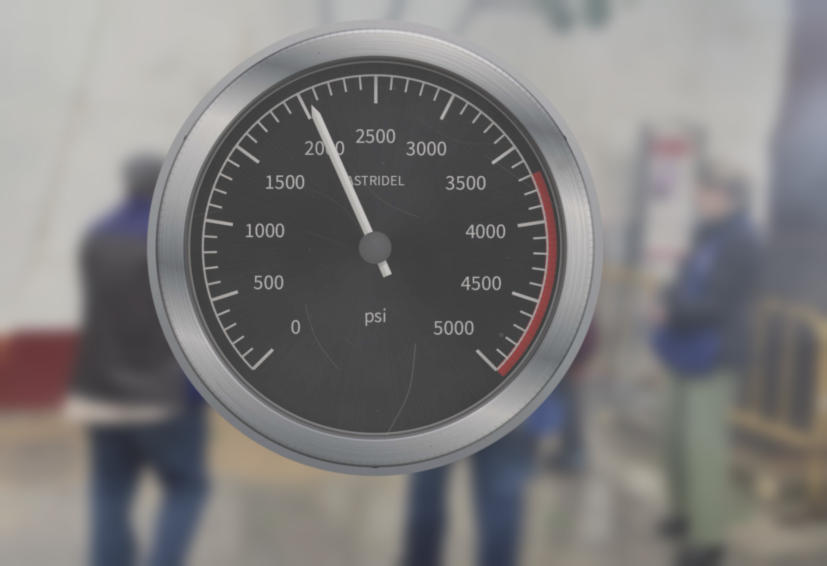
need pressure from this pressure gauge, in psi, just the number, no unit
2050
